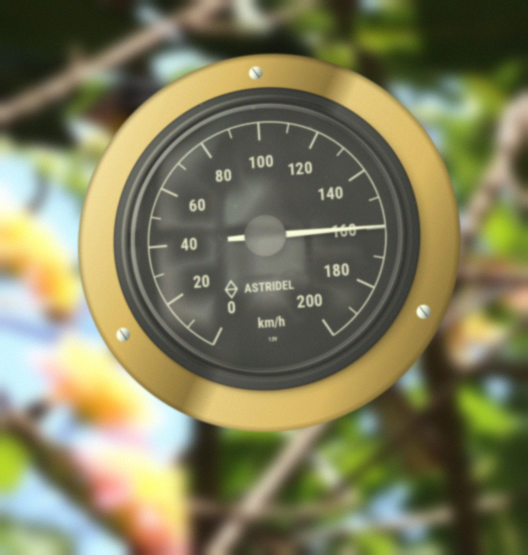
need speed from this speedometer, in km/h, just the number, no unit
160
